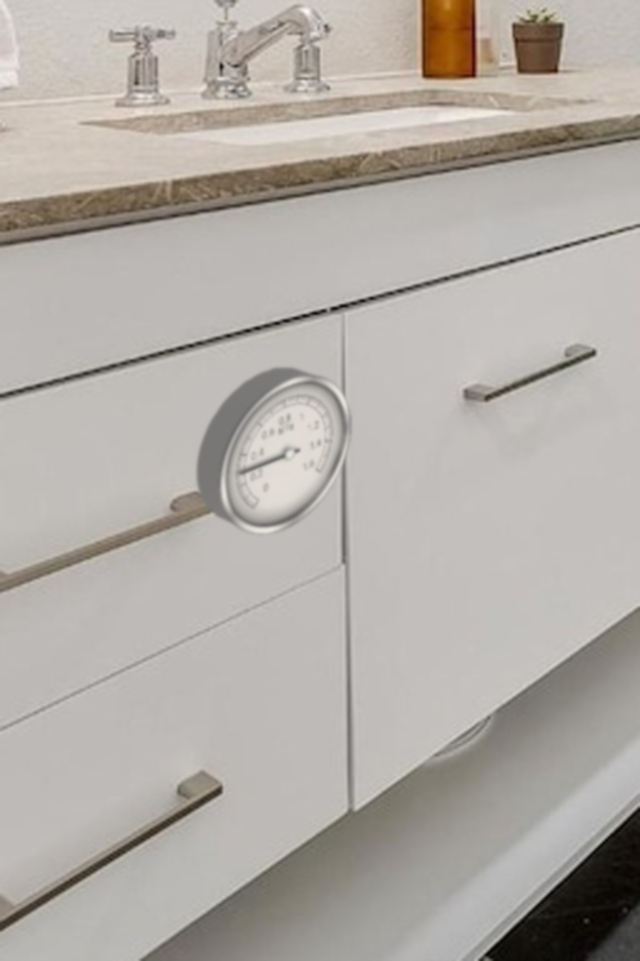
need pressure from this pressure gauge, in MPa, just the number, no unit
0.3
